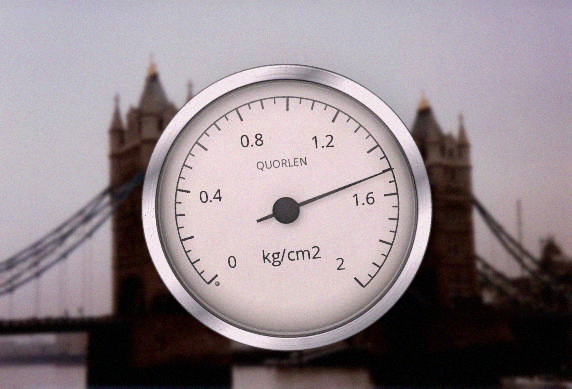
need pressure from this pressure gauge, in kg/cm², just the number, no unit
1.5
